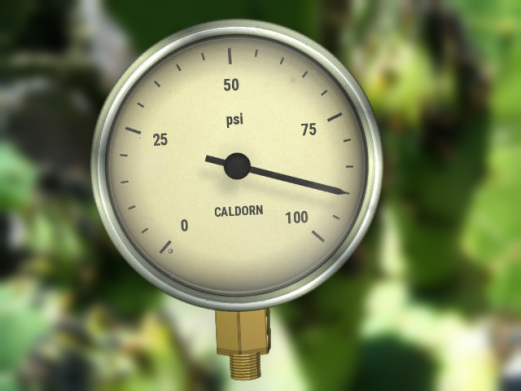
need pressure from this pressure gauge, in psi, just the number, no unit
90
